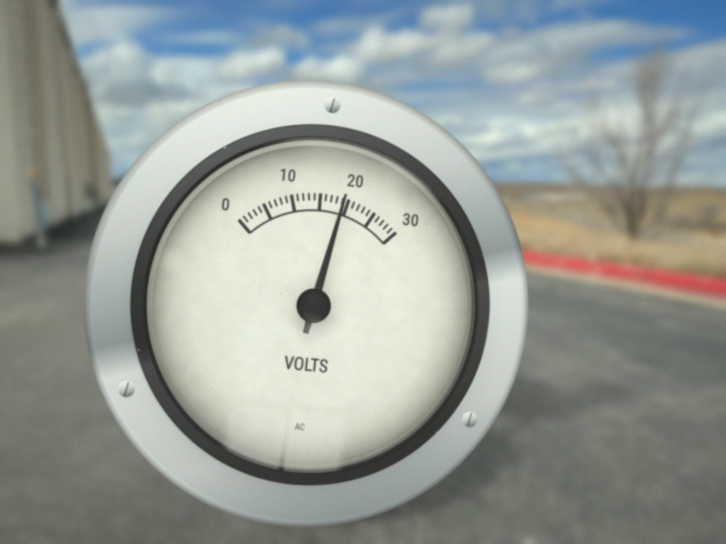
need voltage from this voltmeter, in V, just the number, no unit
19
